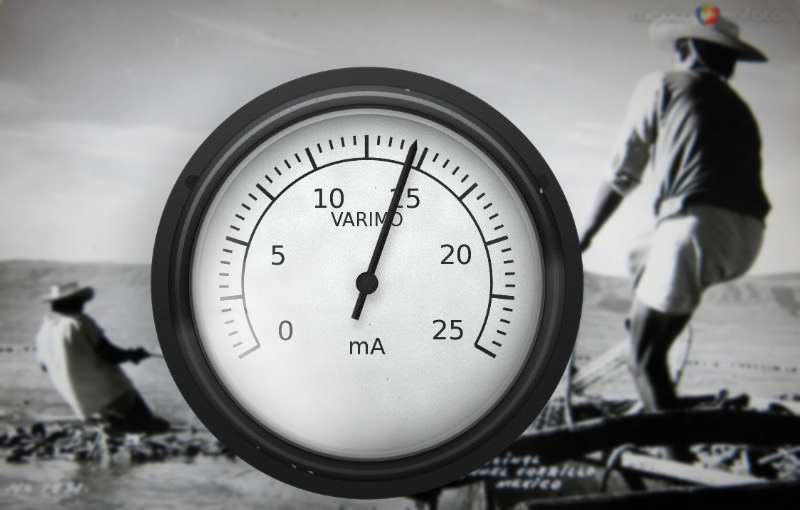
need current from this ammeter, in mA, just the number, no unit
14.5
